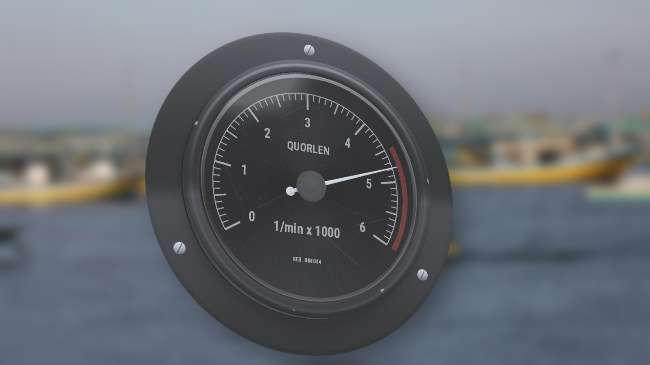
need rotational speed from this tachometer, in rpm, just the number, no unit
4800
